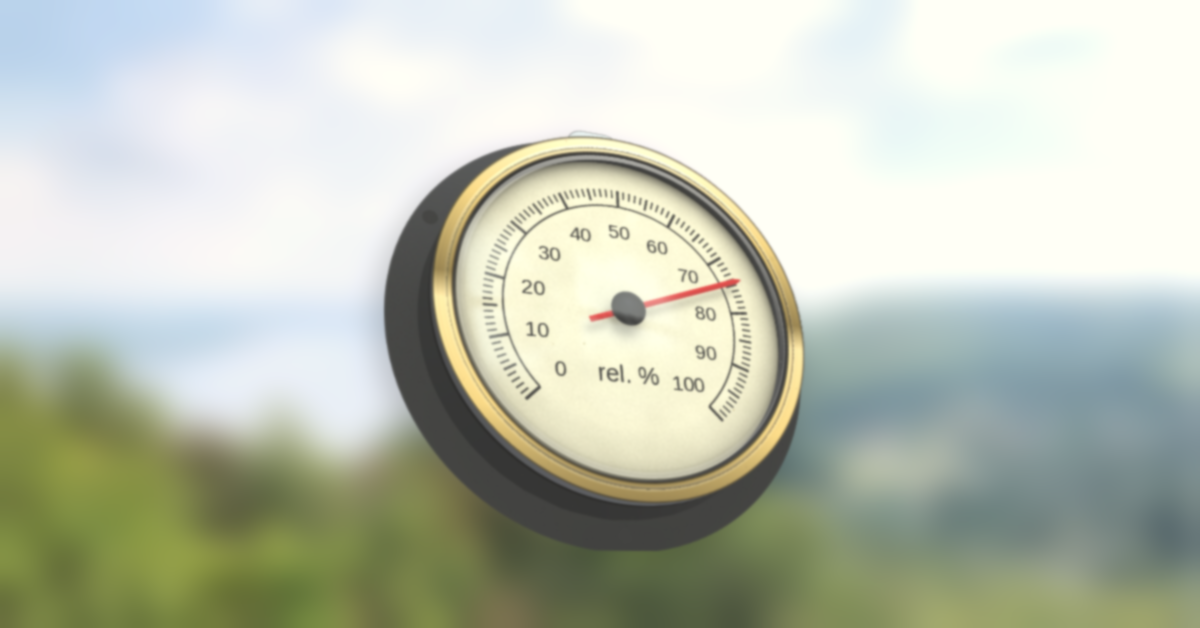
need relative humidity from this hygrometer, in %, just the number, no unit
75
